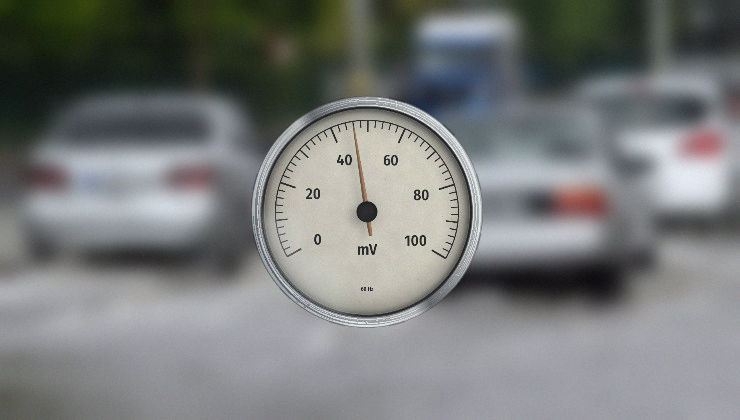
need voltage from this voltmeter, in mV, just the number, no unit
46
